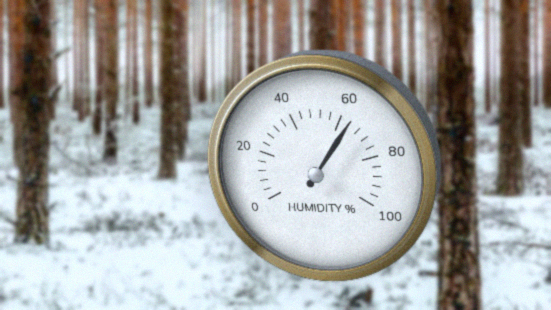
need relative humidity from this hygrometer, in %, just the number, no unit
64
